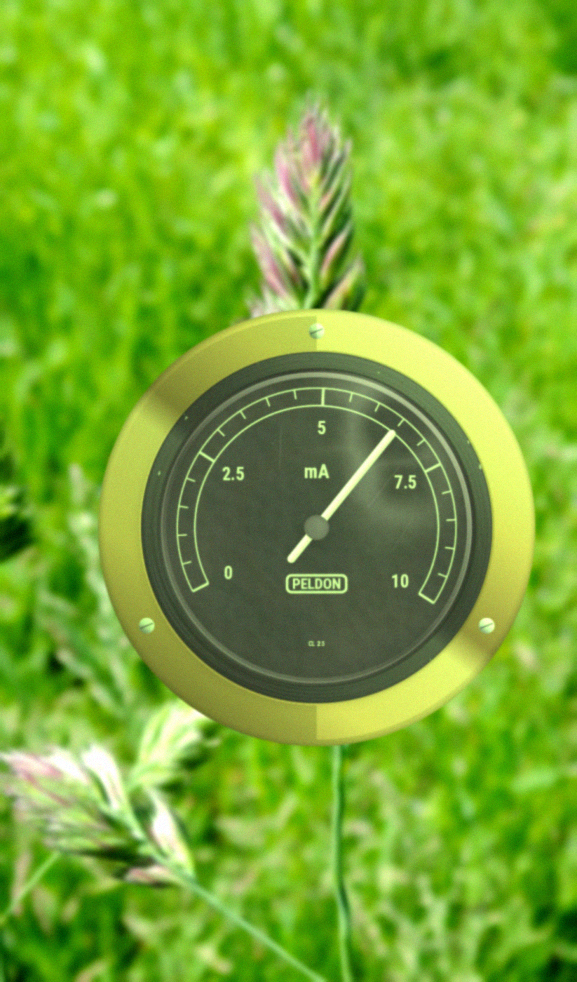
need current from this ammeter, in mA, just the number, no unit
6.5
